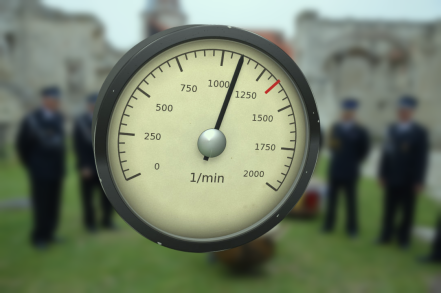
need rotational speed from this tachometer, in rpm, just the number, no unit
1100
